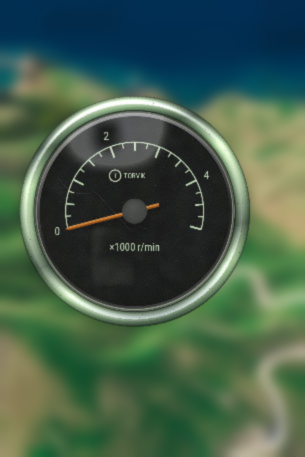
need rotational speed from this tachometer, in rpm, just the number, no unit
0
